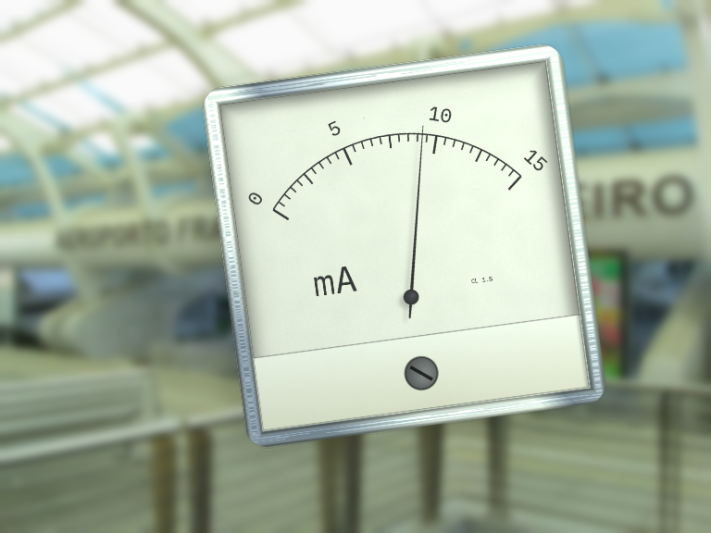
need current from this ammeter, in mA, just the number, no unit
9.25
